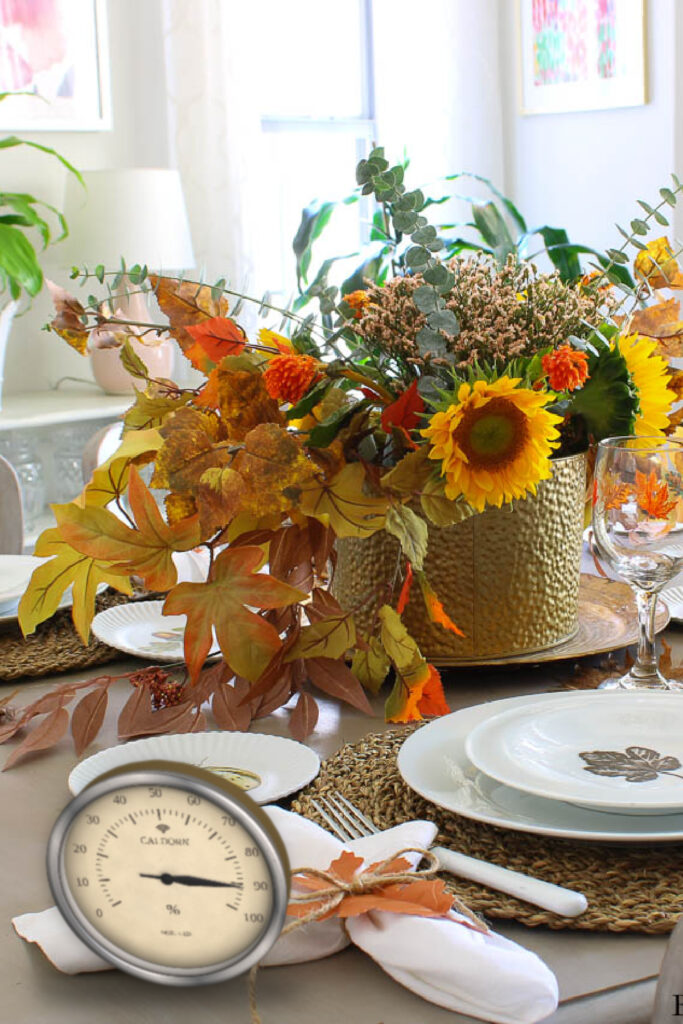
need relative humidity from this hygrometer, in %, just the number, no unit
90
